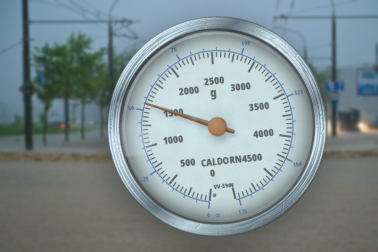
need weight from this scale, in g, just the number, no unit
1500
